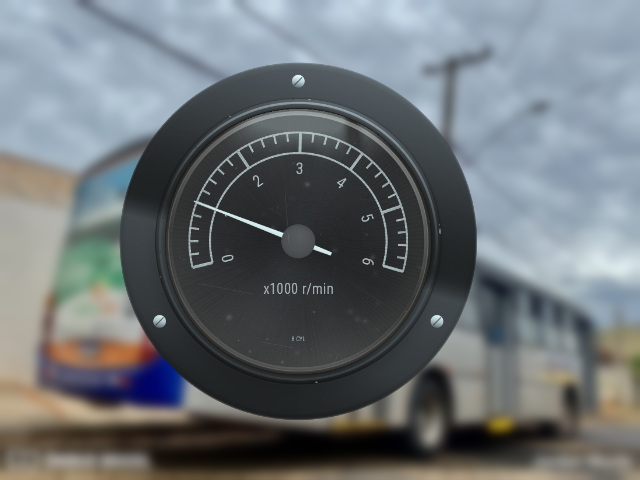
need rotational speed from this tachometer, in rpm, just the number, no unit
1000
